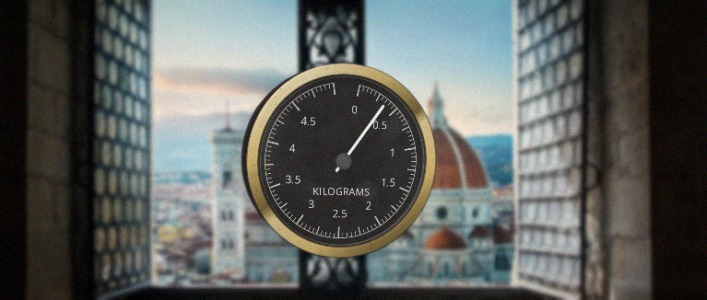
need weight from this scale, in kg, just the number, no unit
0.35
